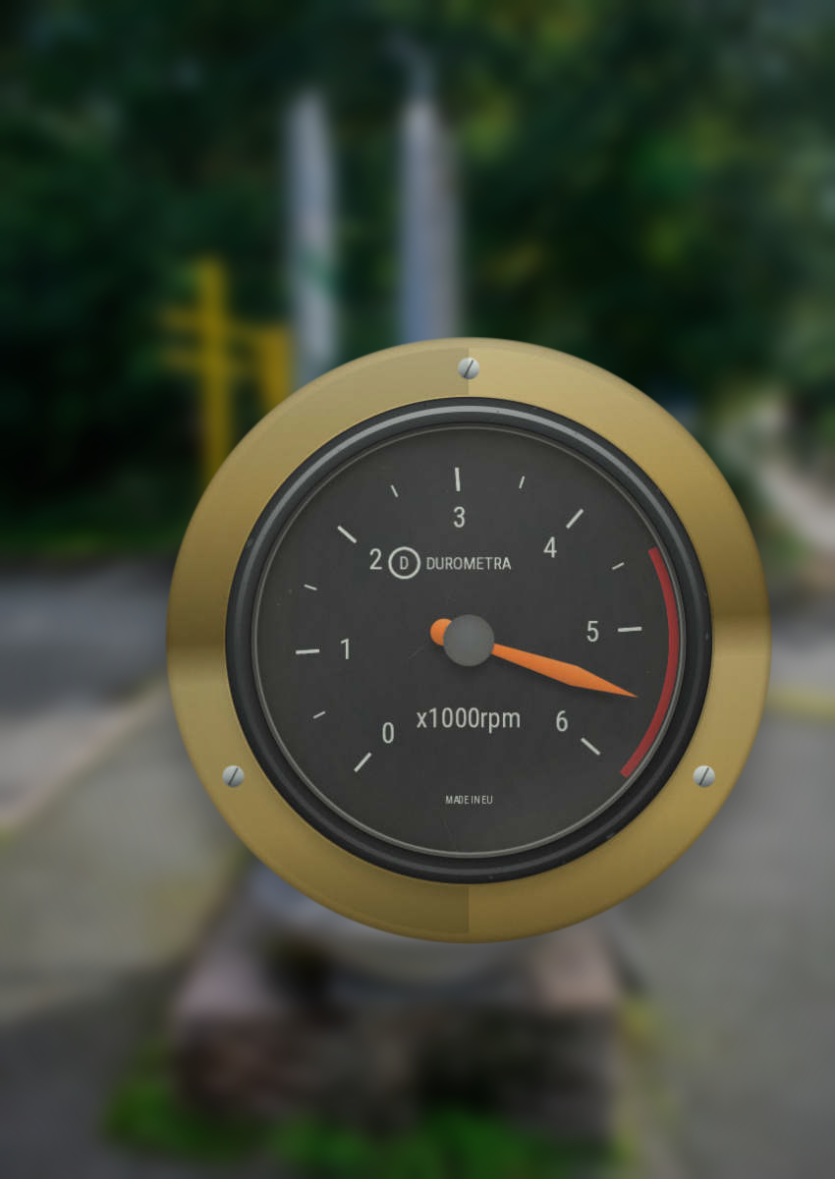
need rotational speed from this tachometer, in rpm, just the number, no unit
5500
